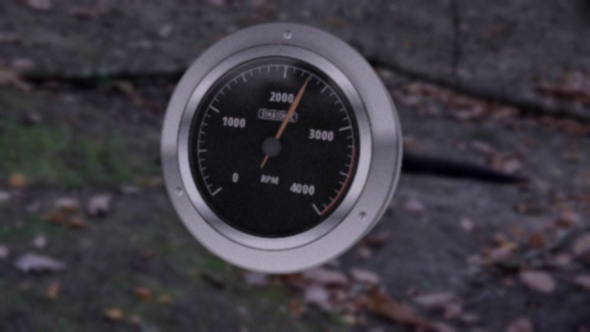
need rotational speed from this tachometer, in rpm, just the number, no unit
2300
